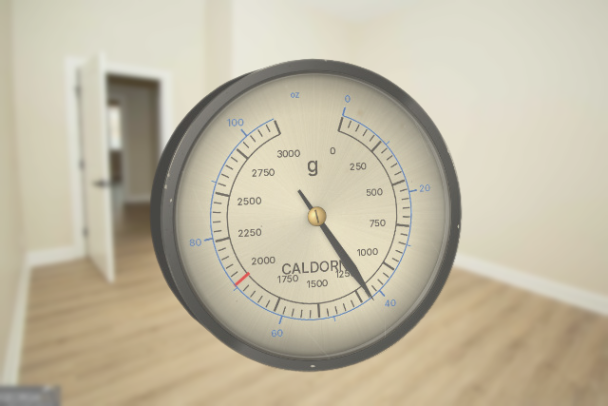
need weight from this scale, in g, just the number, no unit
1200
